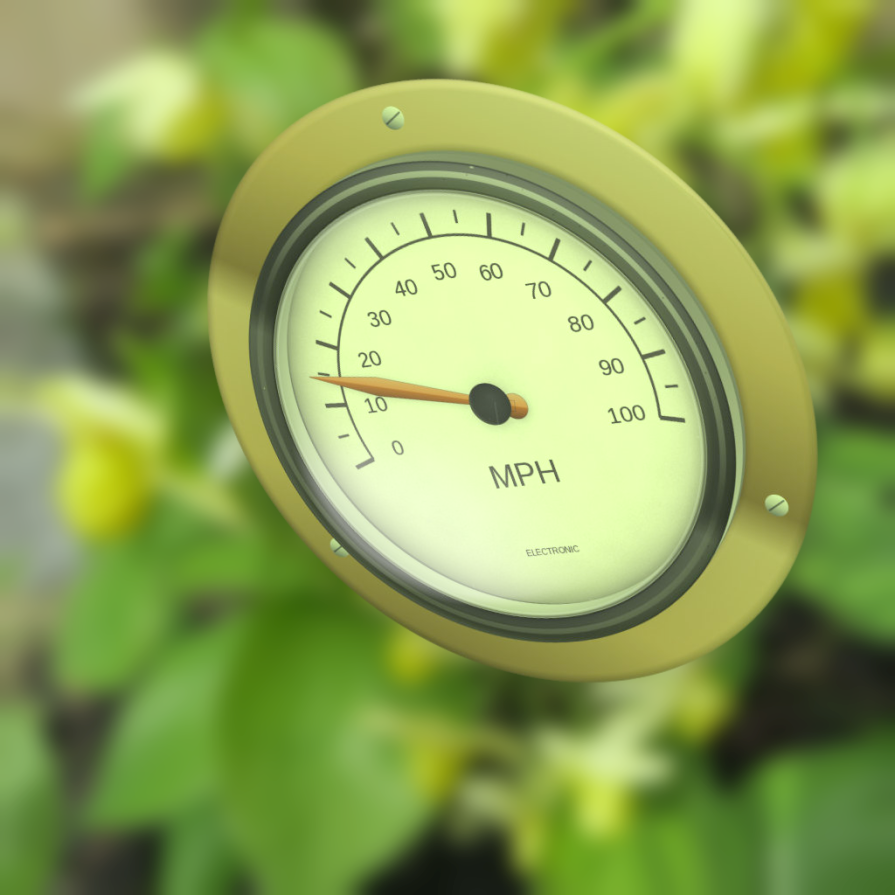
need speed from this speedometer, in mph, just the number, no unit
15
